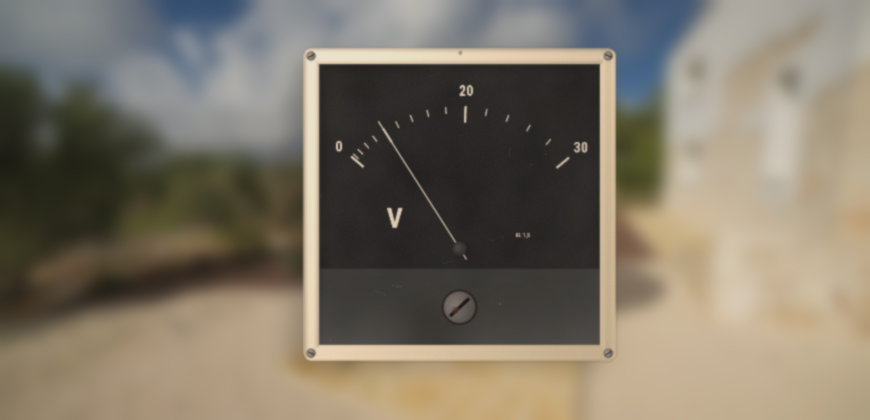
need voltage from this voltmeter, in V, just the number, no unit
10
